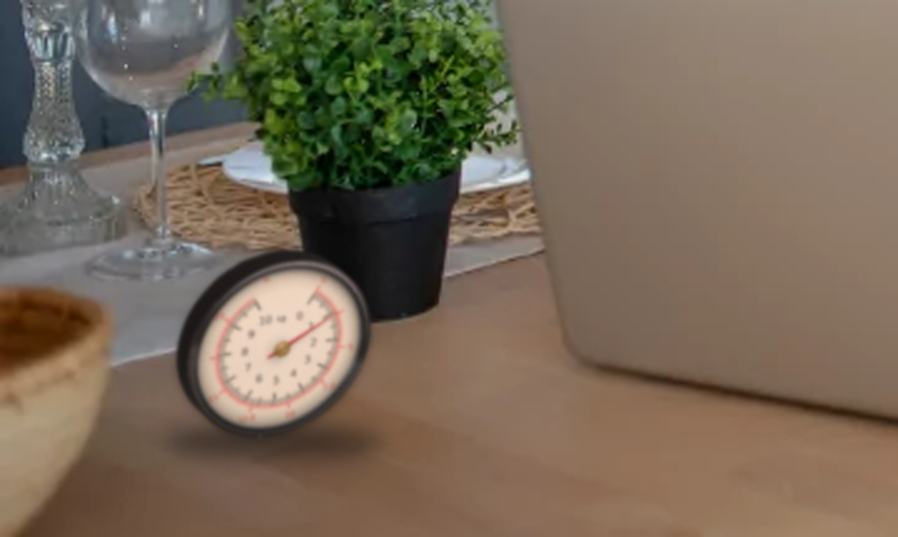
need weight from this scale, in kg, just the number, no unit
1
